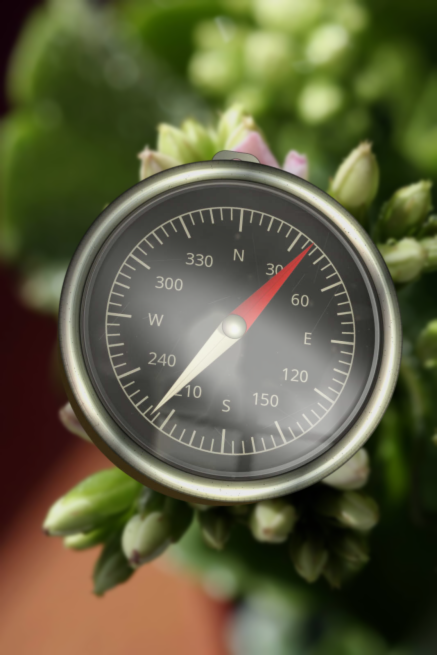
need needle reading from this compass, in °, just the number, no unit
37.5
